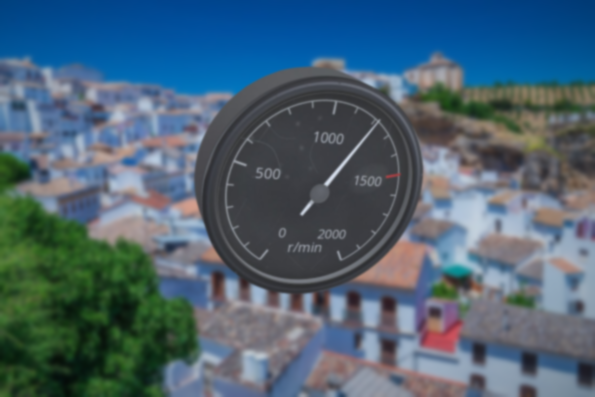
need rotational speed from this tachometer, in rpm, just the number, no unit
1200
